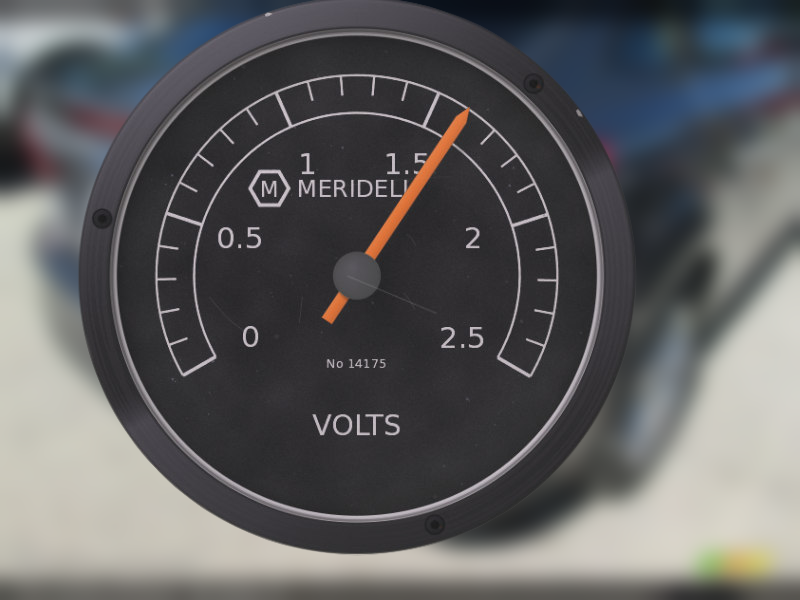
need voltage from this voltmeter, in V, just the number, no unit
1.6
